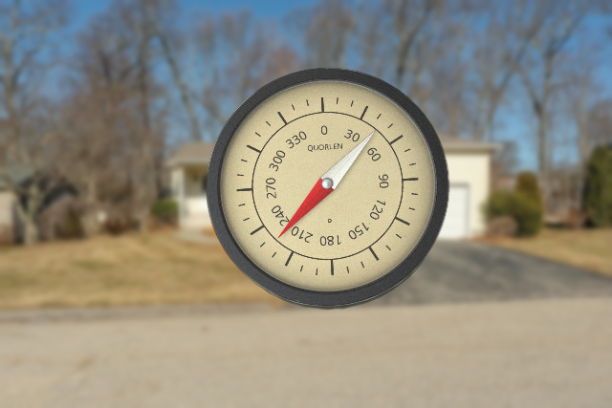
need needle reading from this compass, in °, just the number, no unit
225
